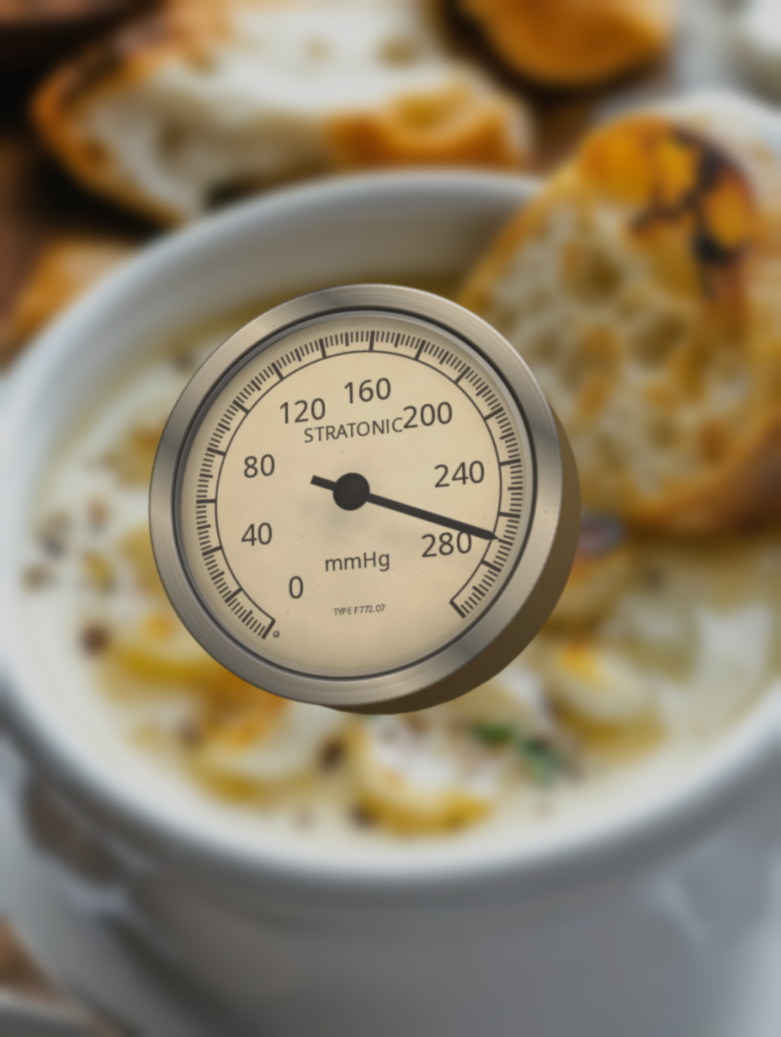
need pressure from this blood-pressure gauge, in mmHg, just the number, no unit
270
